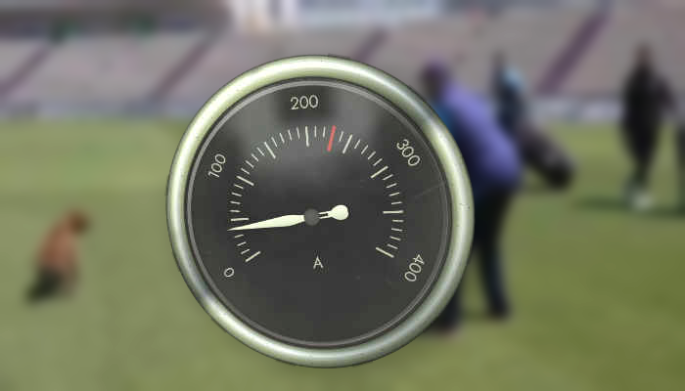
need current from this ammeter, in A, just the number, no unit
40
